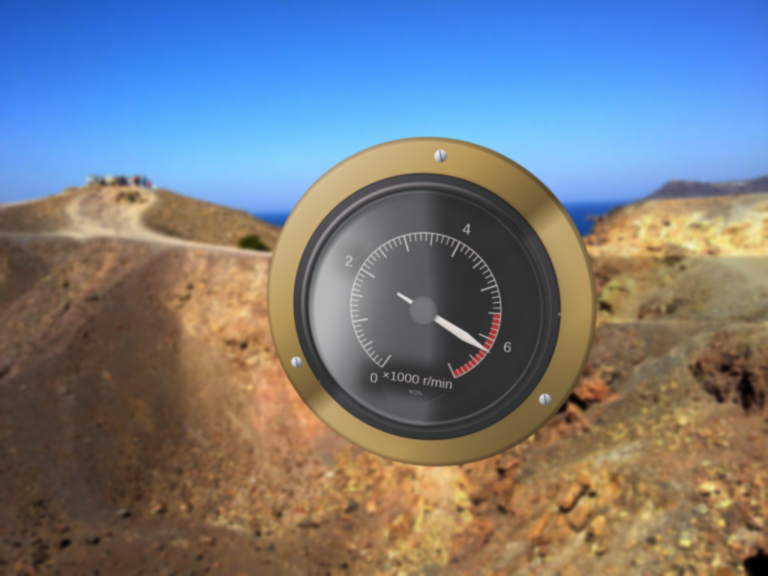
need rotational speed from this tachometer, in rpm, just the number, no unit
6200
